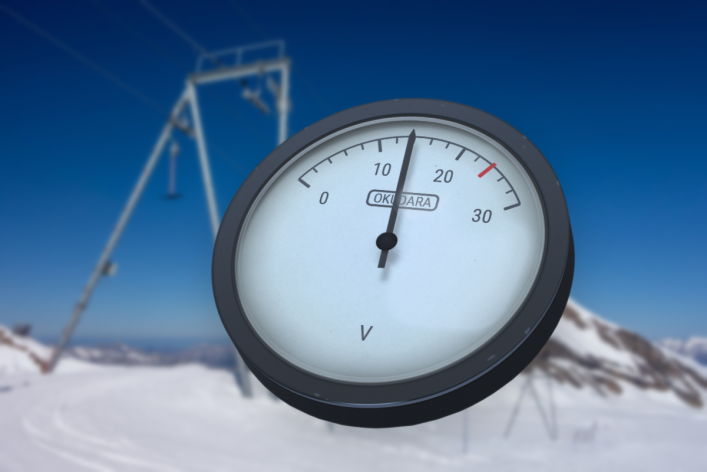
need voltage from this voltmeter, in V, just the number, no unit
14
